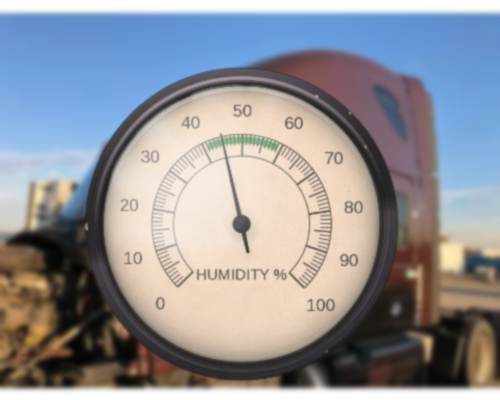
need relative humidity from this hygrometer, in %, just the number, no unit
45
